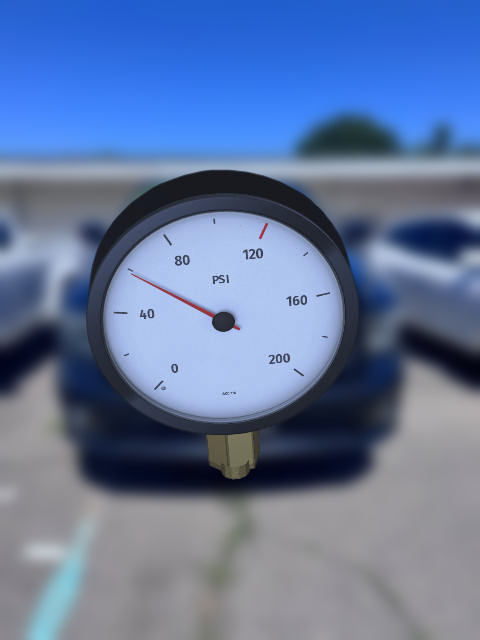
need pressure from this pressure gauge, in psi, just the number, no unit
60
